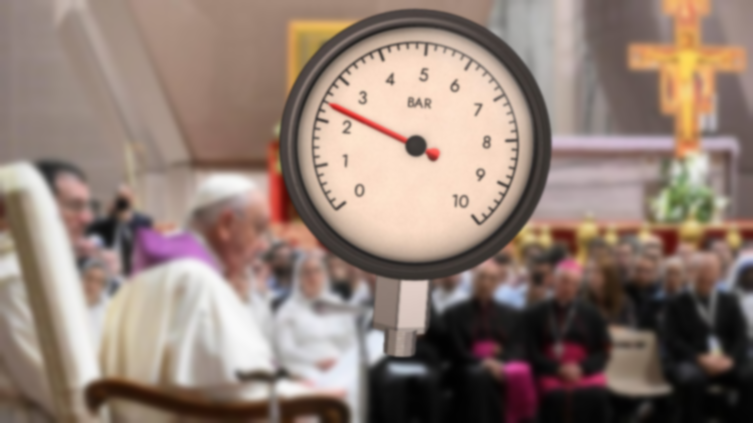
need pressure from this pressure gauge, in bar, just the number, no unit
2.4
